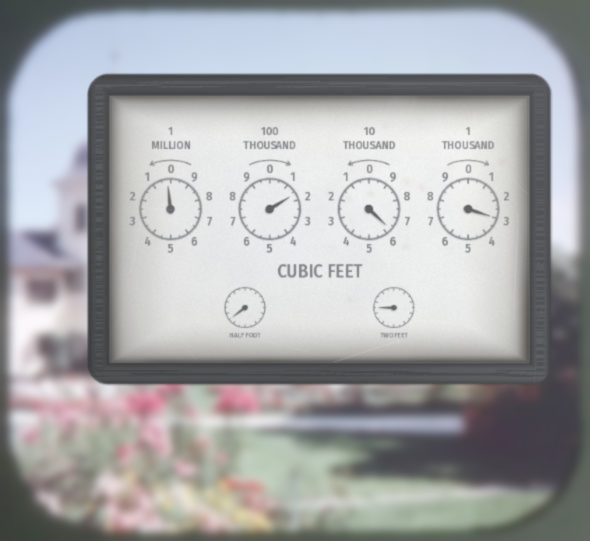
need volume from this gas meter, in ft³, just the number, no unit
16300
